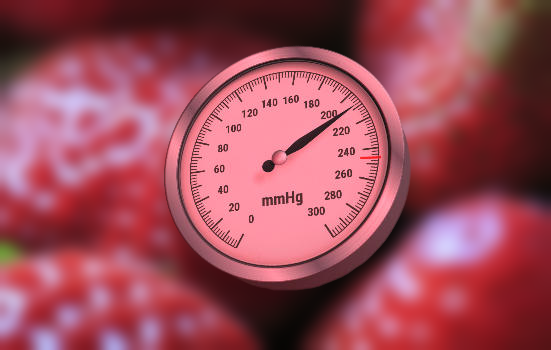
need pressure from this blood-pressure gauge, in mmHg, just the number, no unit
210
